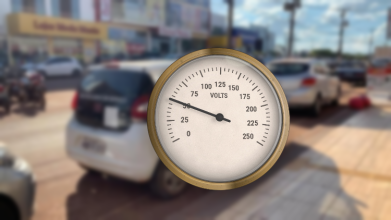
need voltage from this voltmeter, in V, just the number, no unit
50
